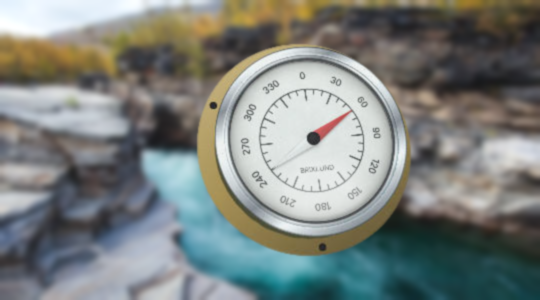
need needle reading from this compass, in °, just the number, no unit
60
